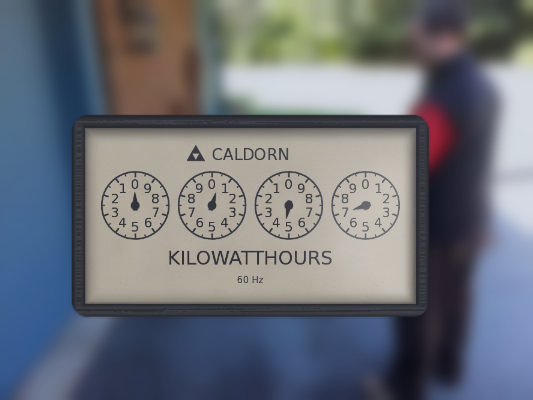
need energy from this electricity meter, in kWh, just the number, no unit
47
